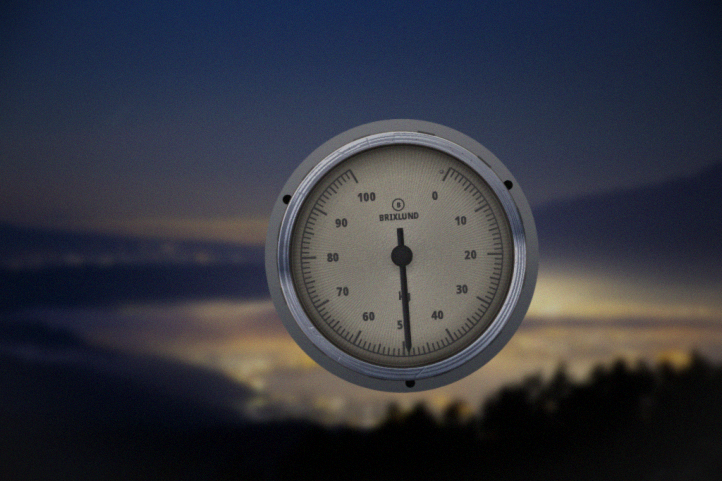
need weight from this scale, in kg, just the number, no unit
49
